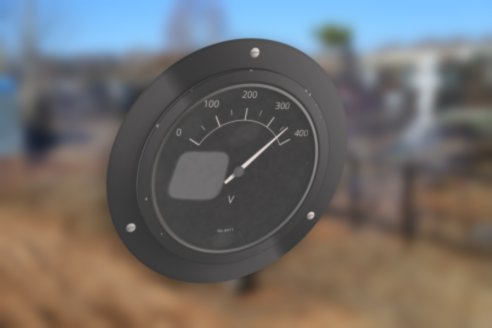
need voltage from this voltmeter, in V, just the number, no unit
350
